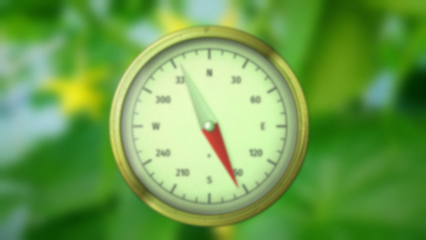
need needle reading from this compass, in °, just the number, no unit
155
